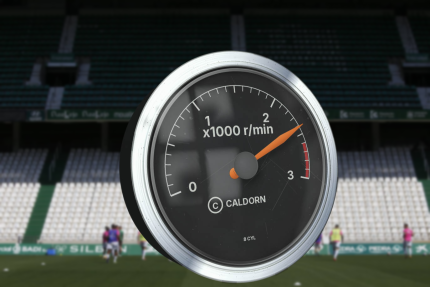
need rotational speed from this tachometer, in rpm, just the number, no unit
2400
